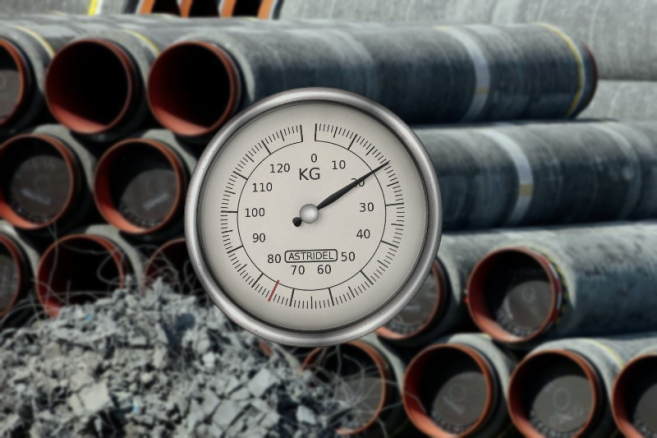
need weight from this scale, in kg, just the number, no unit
20
